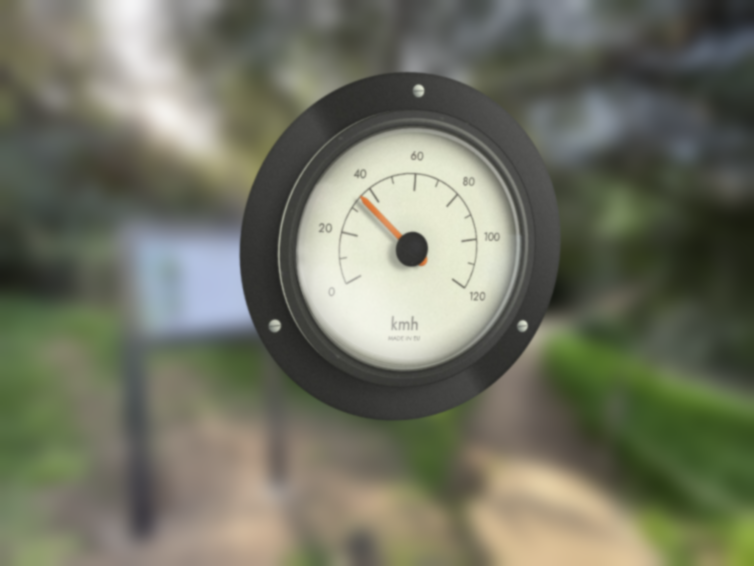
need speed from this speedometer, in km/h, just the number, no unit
35
